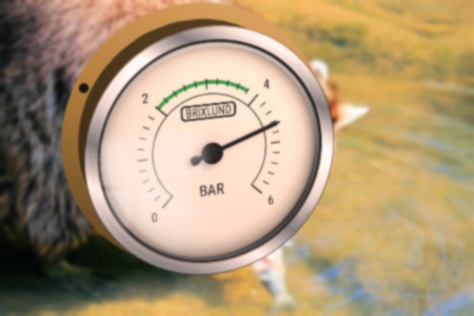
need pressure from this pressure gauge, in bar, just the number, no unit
4.6
